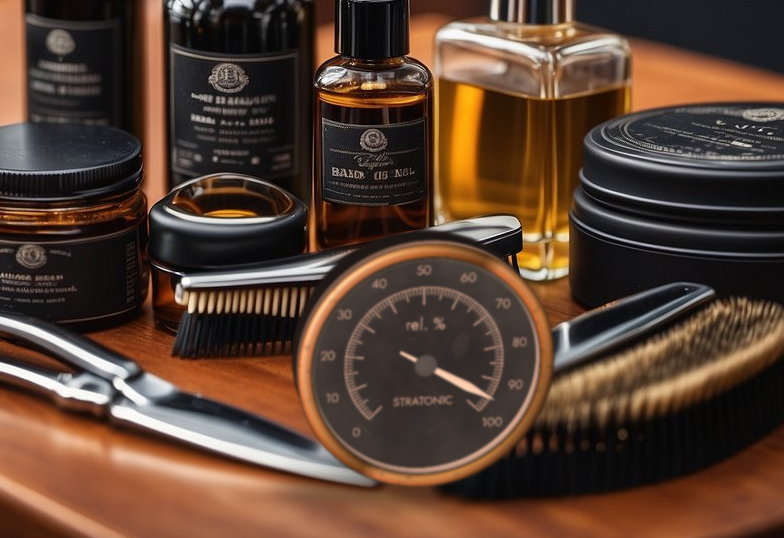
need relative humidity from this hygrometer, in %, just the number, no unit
95
